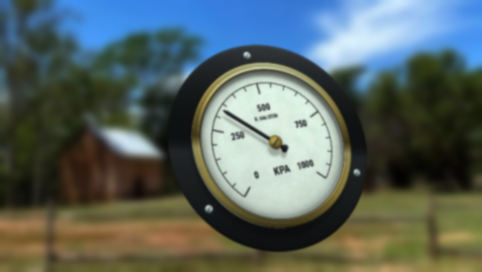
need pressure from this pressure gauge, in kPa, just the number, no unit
325
